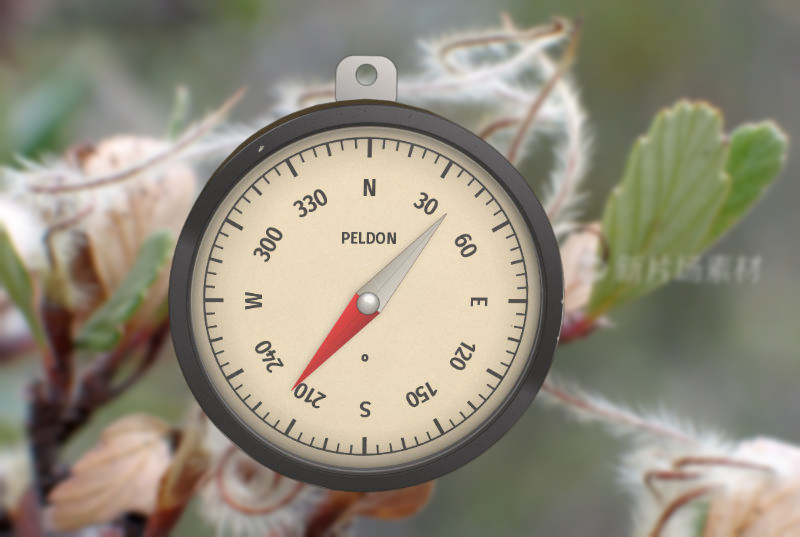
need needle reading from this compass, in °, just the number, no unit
220
